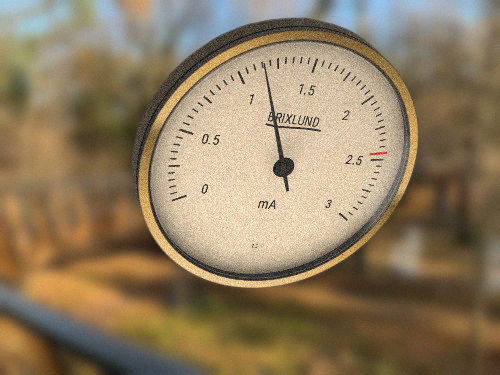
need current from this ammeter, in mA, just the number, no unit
1.15
